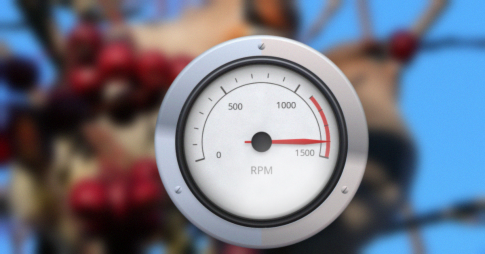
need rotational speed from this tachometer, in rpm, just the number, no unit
1400
